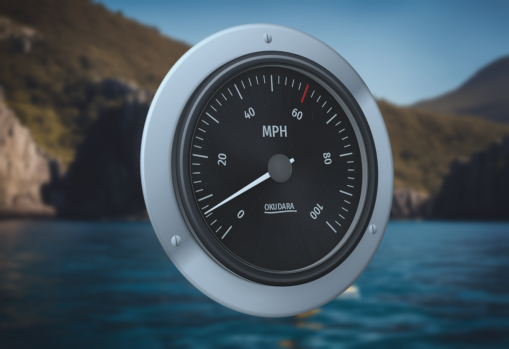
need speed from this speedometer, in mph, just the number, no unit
7
